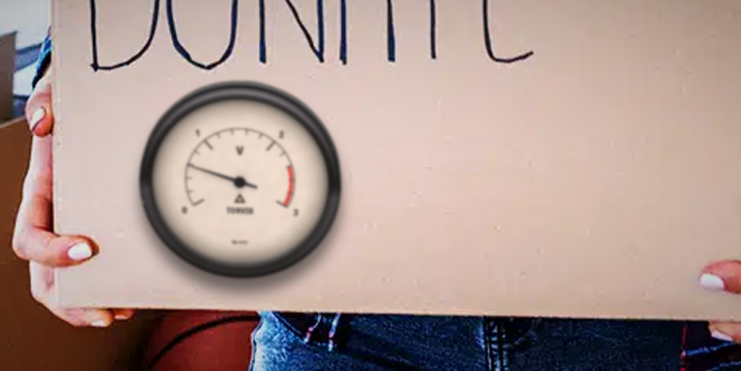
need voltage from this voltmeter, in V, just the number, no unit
0.6
